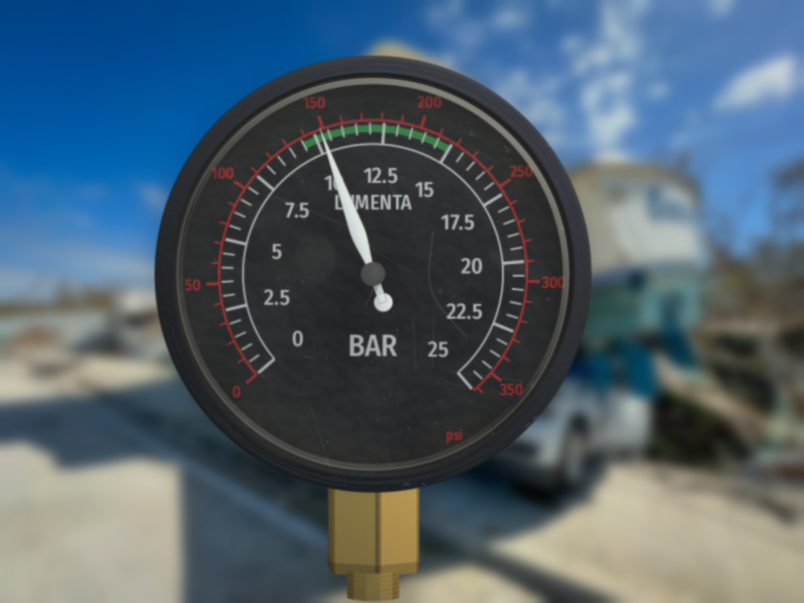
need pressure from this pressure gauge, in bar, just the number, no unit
10.25
